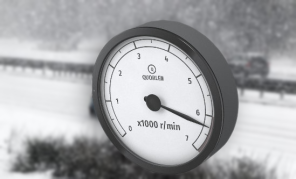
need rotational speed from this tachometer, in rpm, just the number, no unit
6250
